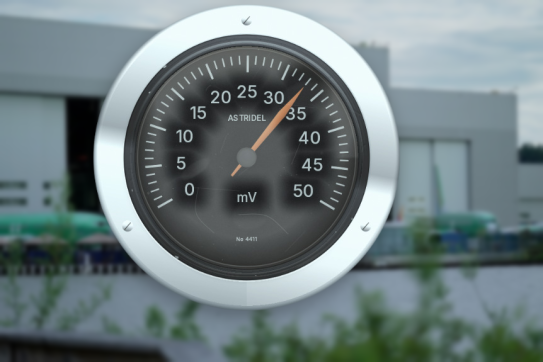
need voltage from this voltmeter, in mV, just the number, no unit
33
